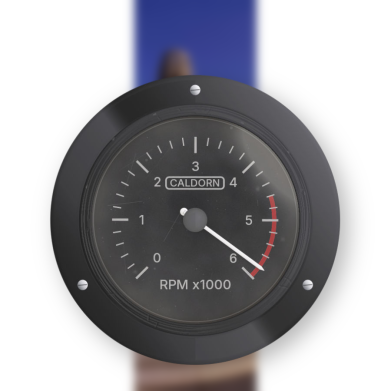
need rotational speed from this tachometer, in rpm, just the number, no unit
5800
